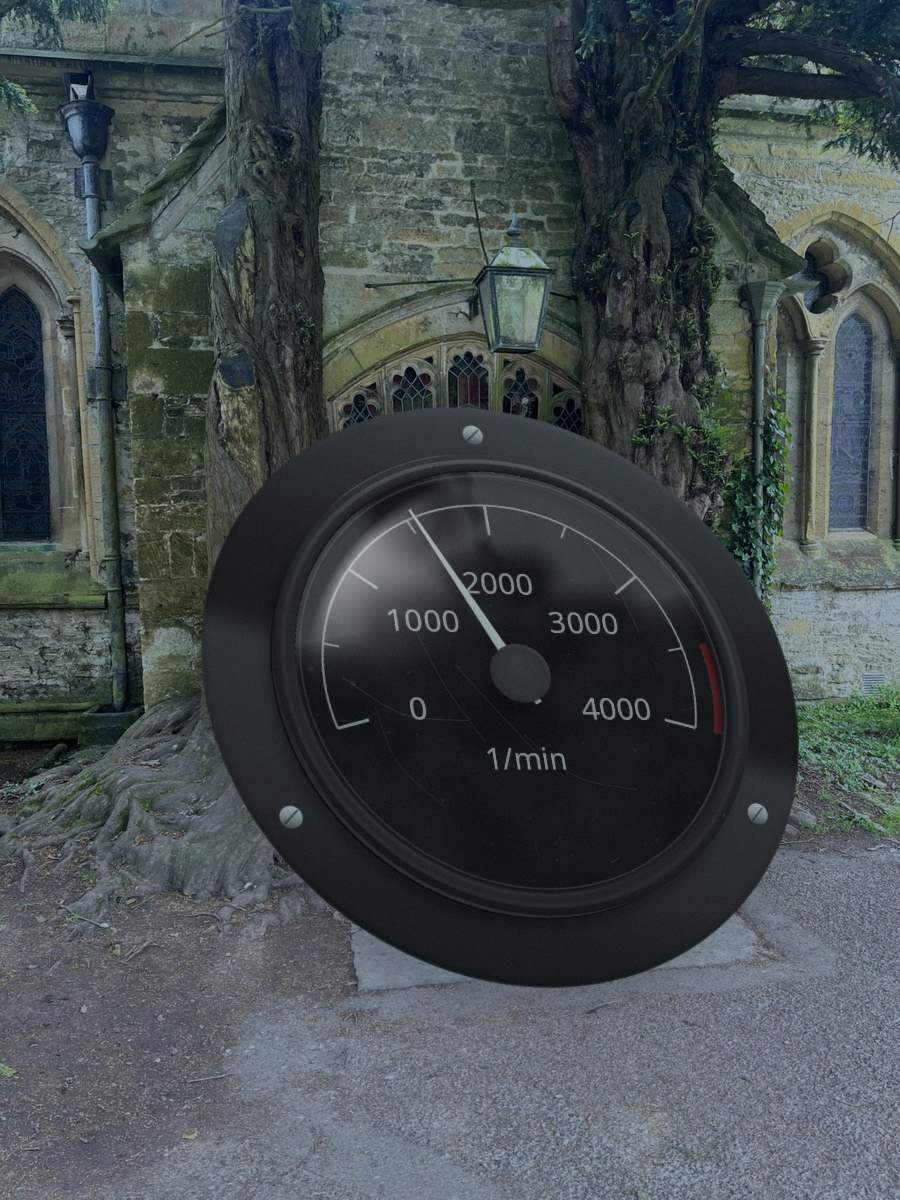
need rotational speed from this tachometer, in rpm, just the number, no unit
1500
